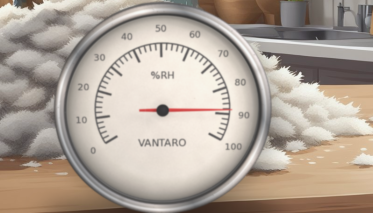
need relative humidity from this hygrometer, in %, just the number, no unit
88
